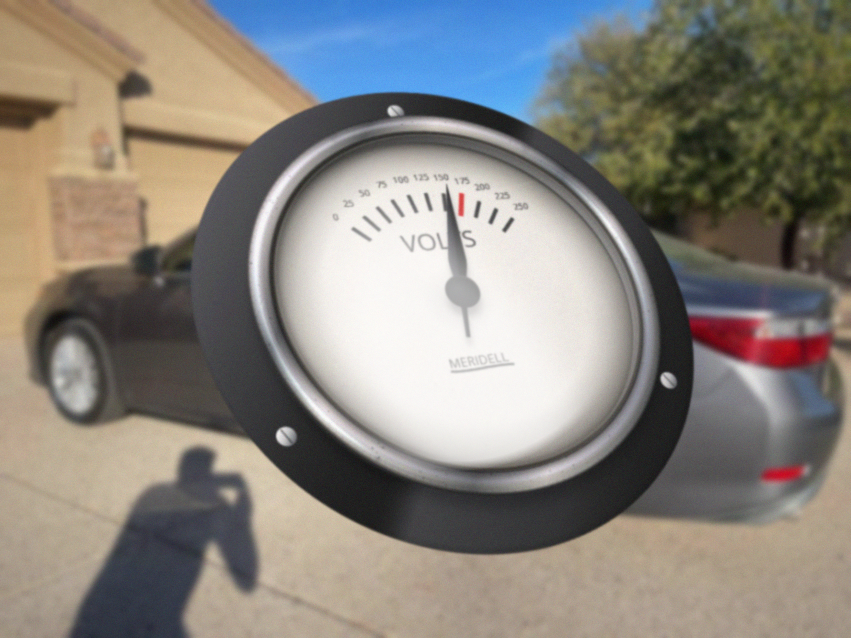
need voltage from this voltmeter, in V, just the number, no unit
150
